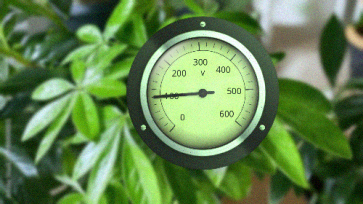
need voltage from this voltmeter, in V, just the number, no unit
100
